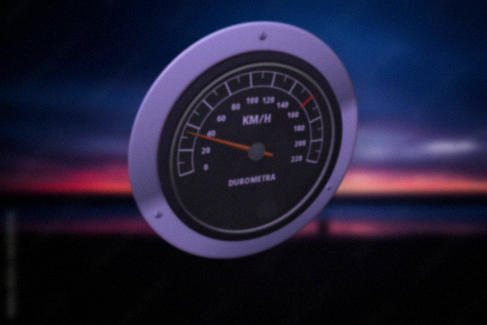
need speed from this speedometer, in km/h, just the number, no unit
35
